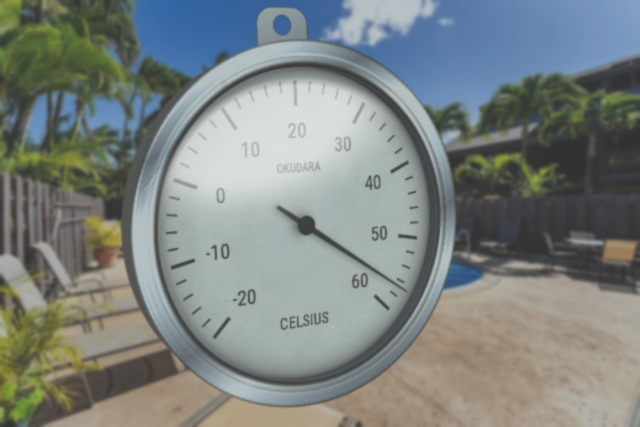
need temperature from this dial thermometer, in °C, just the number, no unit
57
